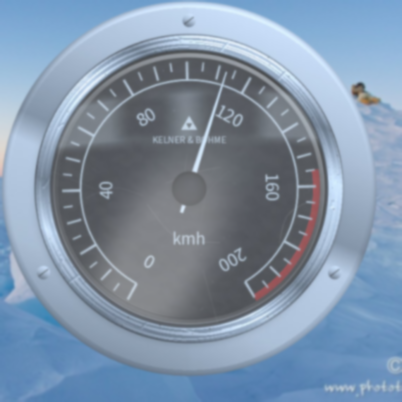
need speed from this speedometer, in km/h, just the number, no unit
112.5
